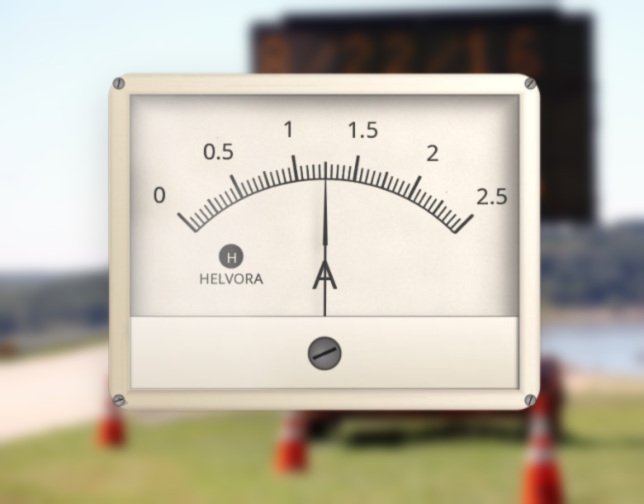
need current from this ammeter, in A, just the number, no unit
1.25
